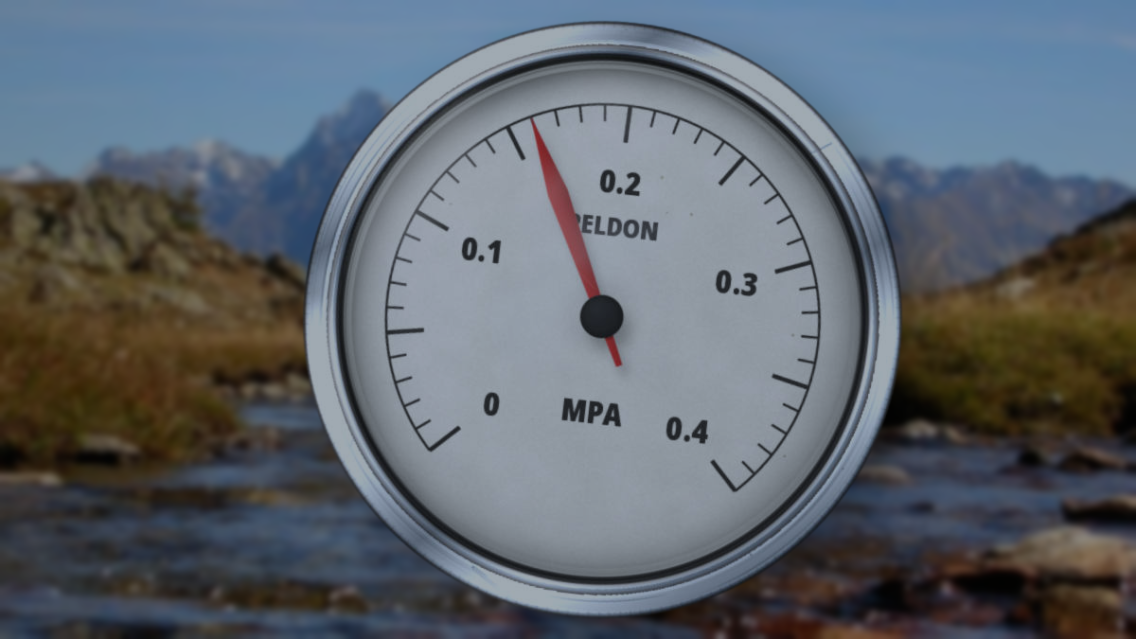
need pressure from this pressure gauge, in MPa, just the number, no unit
0.16
